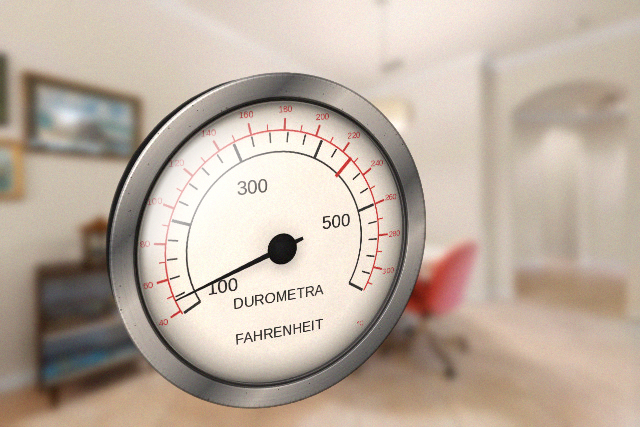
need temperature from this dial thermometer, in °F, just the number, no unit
120
